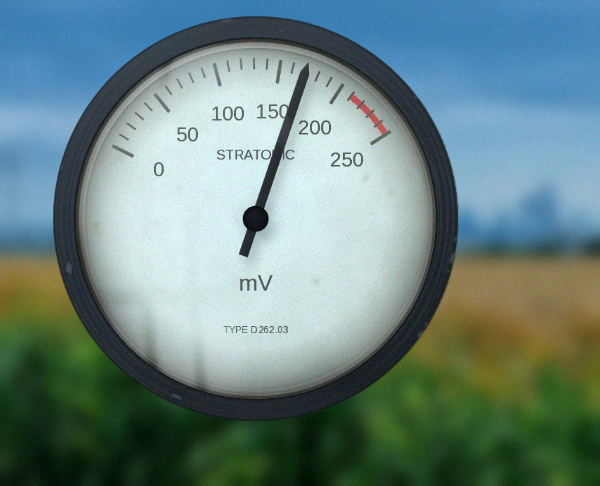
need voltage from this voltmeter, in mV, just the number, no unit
170
